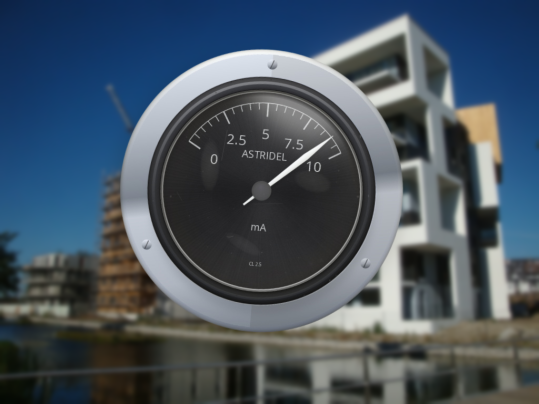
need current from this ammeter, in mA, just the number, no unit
9
